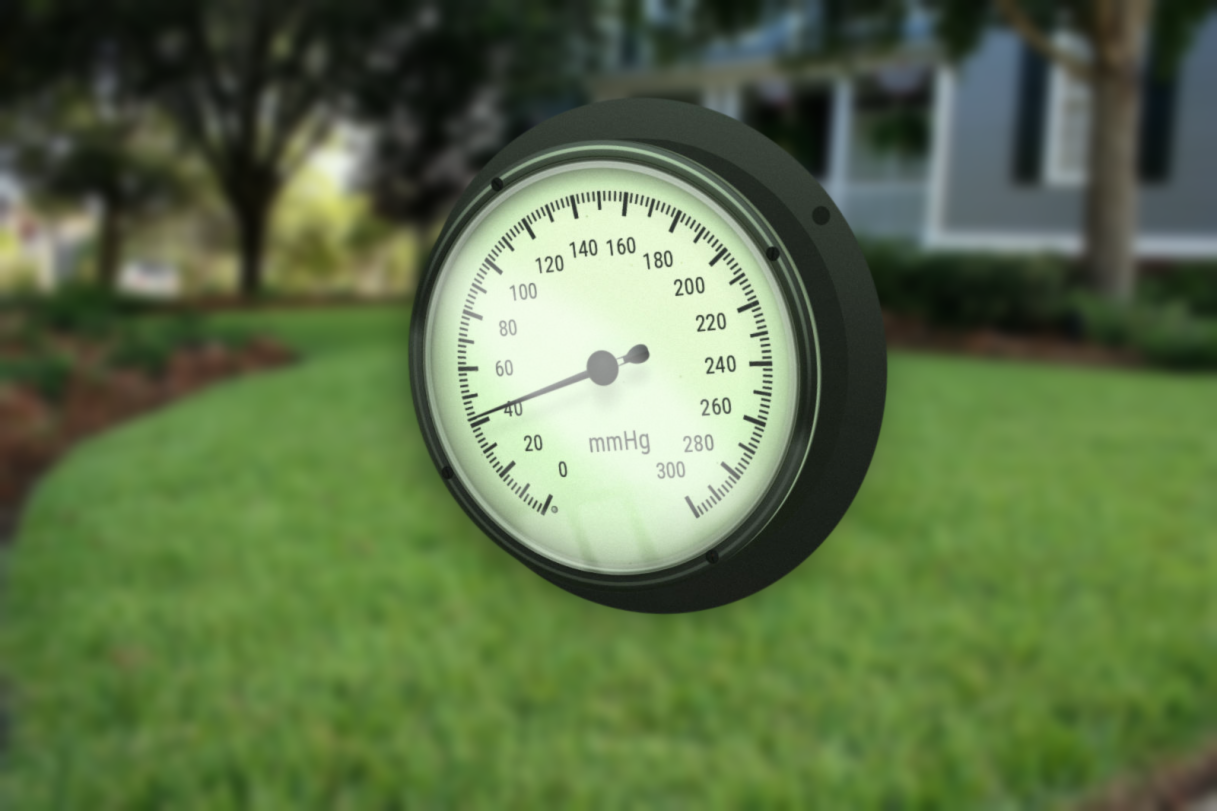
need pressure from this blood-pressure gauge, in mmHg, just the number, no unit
42
